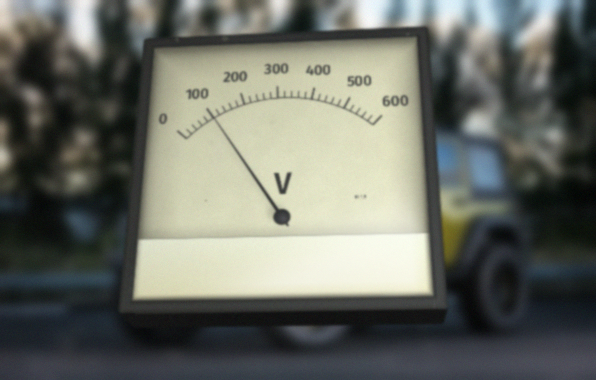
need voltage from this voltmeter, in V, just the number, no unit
100
